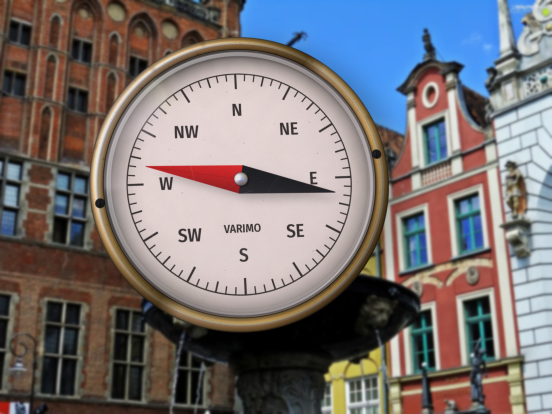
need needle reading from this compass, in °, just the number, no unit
280
